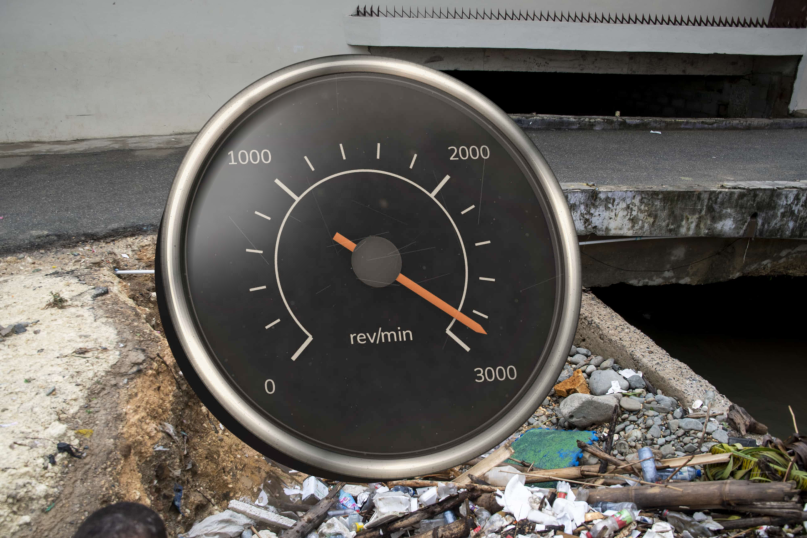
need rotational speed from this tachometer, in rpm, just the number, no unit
2900
